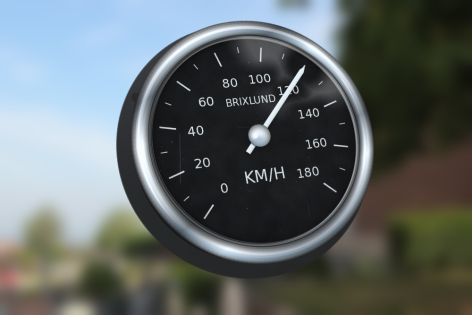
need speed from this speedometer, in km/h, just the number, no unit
120
